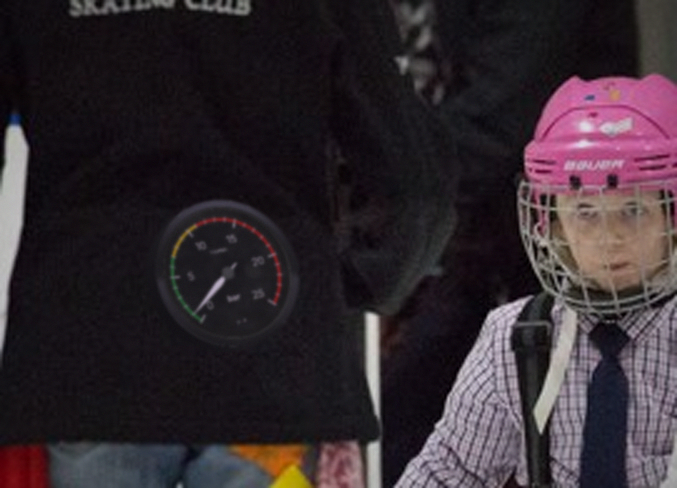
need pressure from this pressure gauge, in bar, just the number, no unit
1
